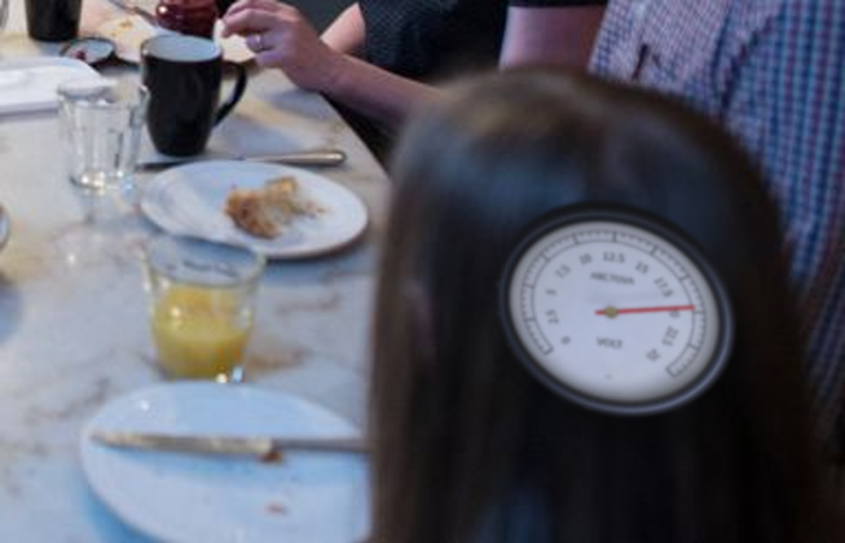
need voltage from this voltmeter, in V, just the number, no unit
19.5
